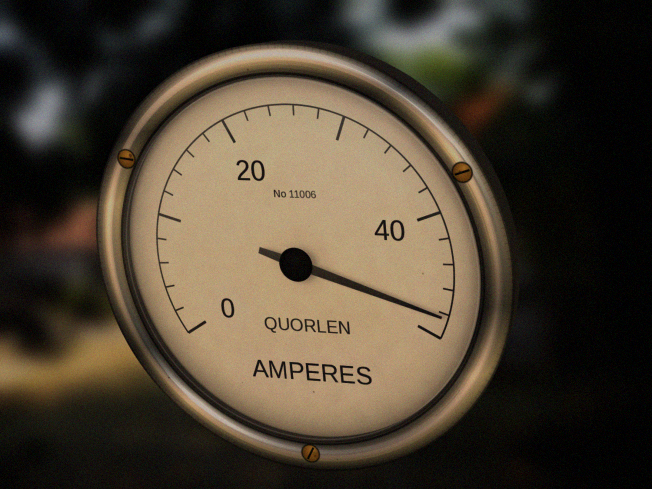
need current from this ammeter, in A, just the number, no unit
48
